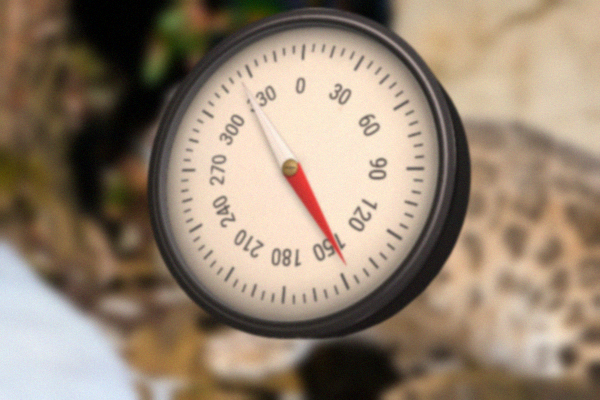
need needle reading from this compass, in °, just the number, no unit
145
